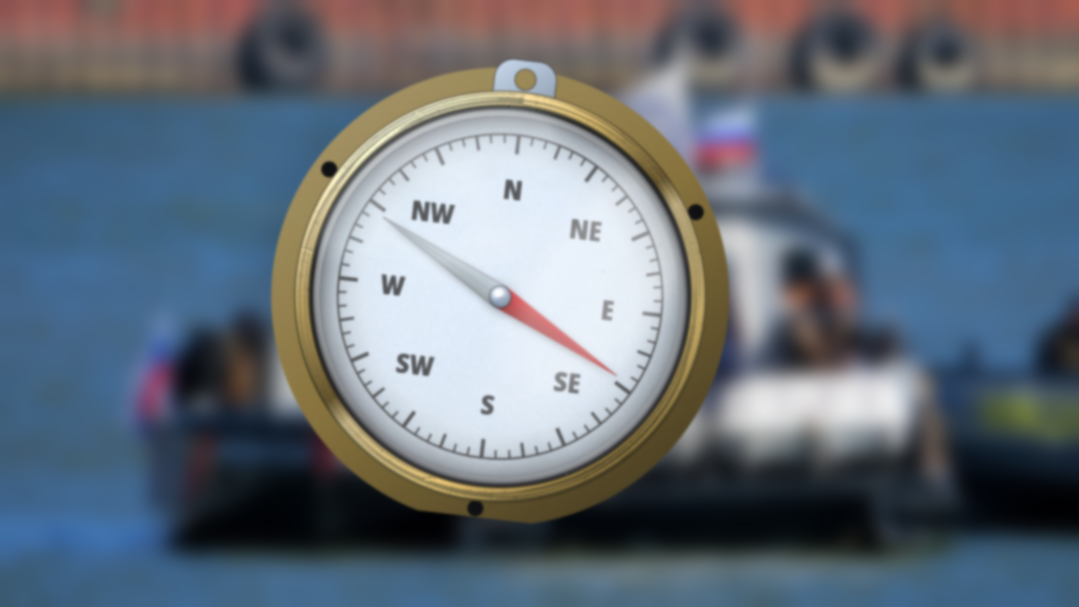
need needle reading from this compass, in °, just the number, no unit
117.5
